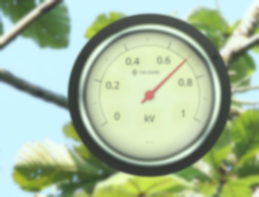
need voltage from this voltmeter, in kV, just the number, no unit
0.7
